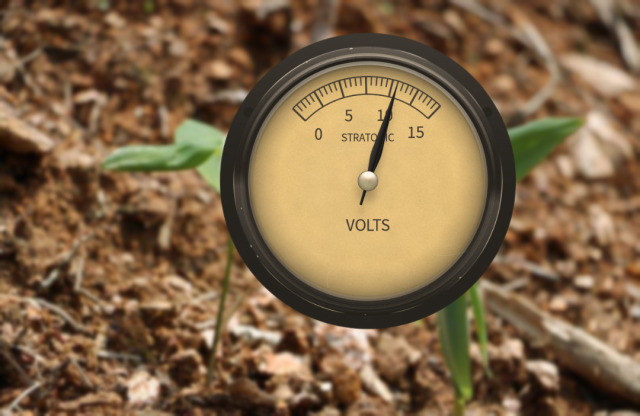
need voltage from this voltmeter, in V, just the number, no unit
10.5
